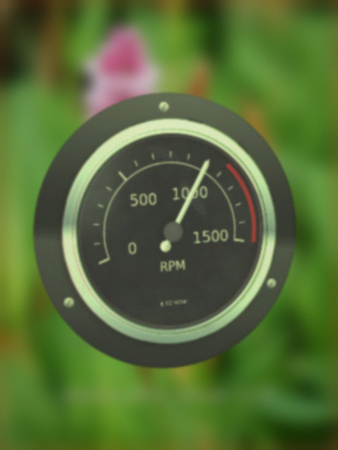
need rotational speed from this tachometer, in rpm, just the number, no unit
1000
